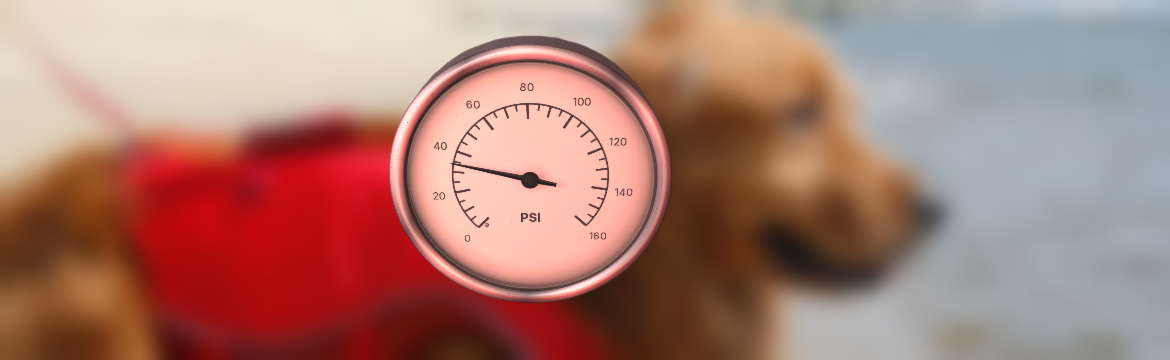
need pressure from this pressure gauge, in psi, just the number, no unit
35
